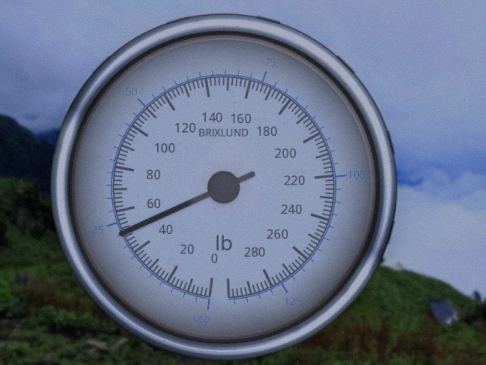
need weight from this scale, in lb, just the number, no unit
50
